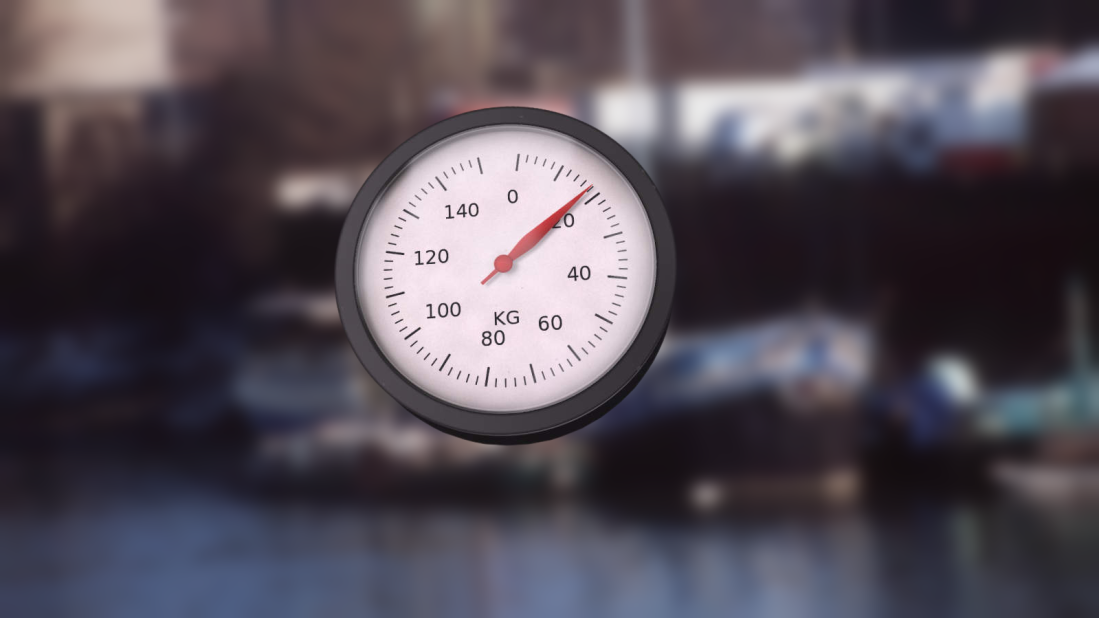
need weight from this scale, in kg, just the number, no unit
18
